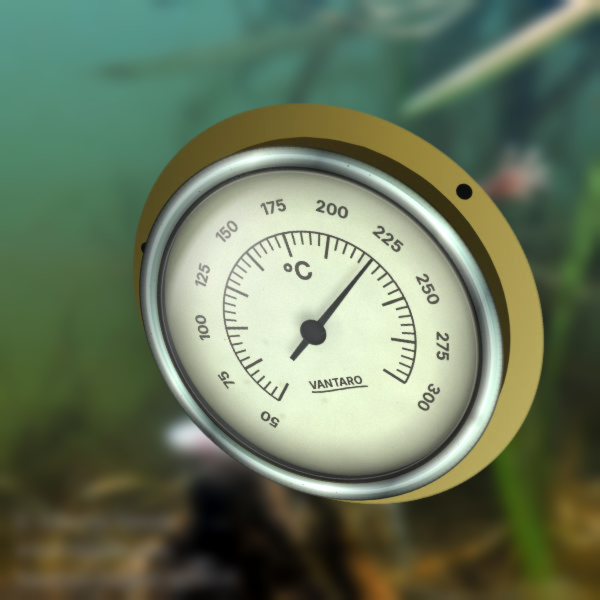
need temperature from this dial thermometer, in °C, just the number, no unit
225
